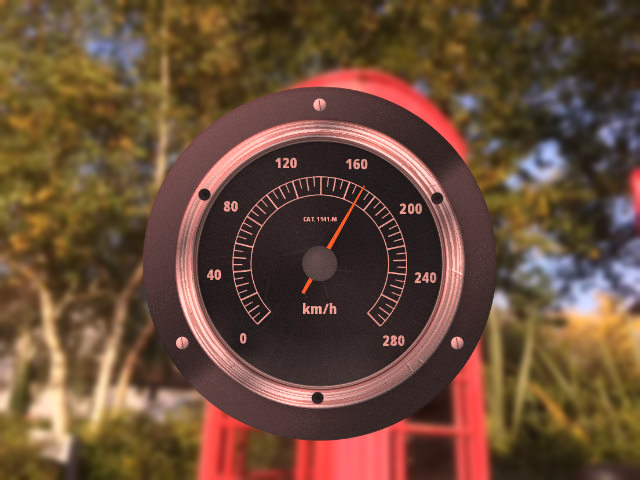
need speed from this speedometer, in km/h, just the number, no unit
170
